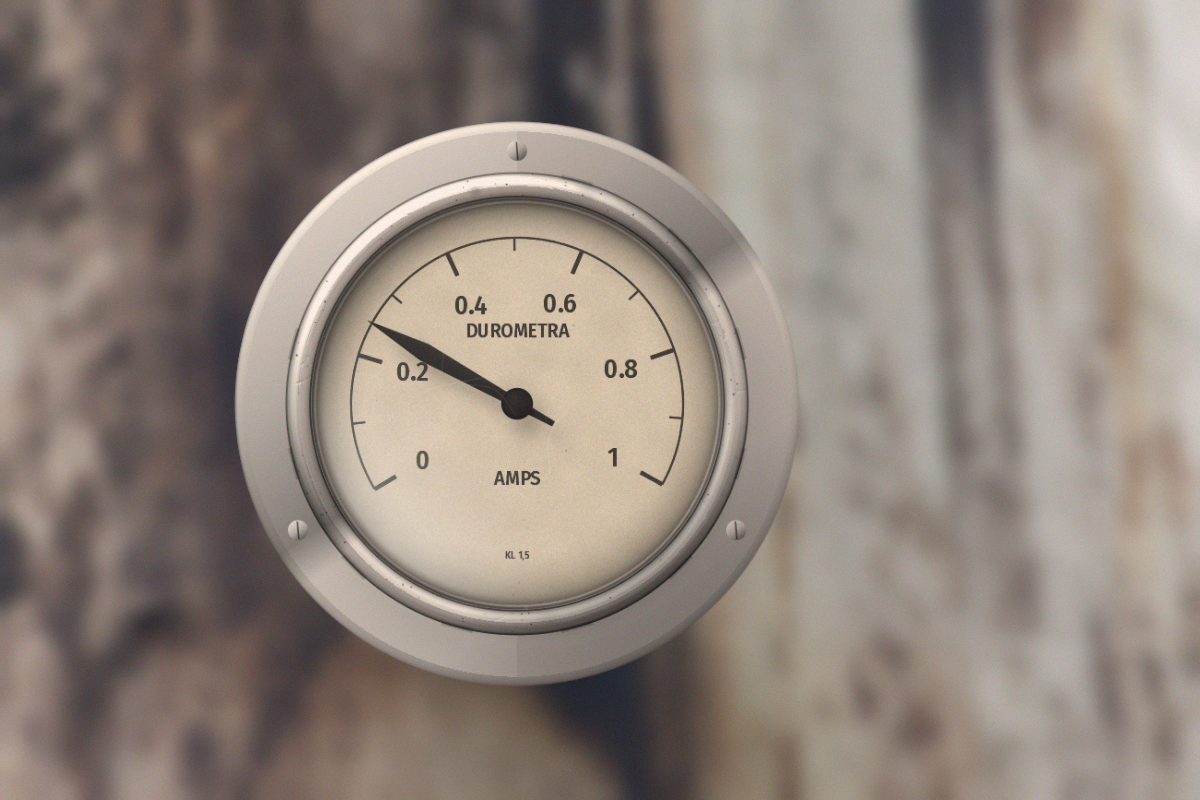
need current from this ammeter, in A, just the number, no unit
0.25
